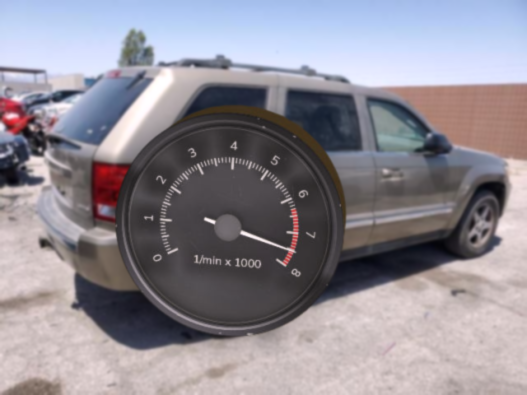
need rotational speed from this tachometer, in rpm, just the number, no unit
7500
